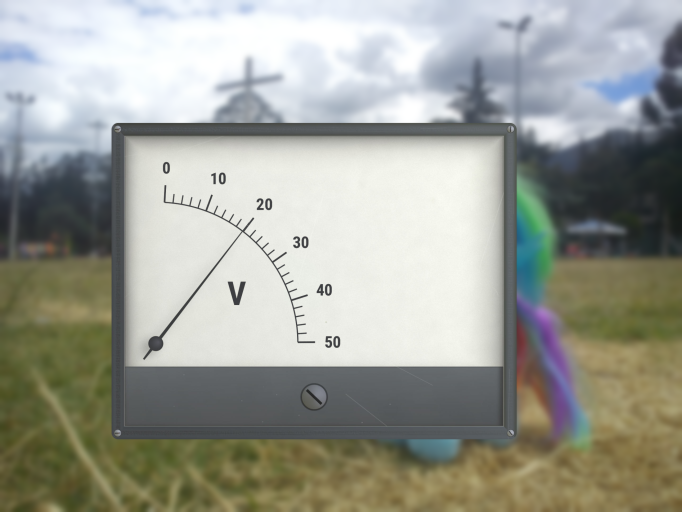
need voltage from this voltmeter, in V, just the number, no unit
20
